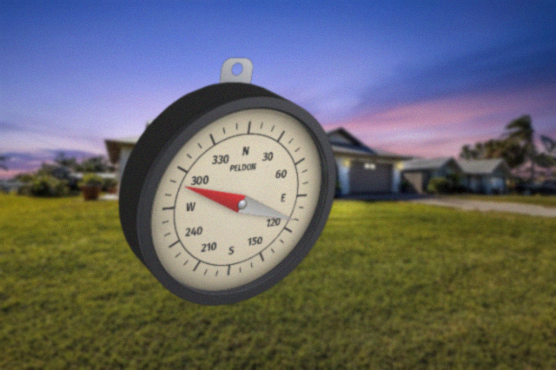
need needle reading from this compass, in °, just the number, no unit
290
